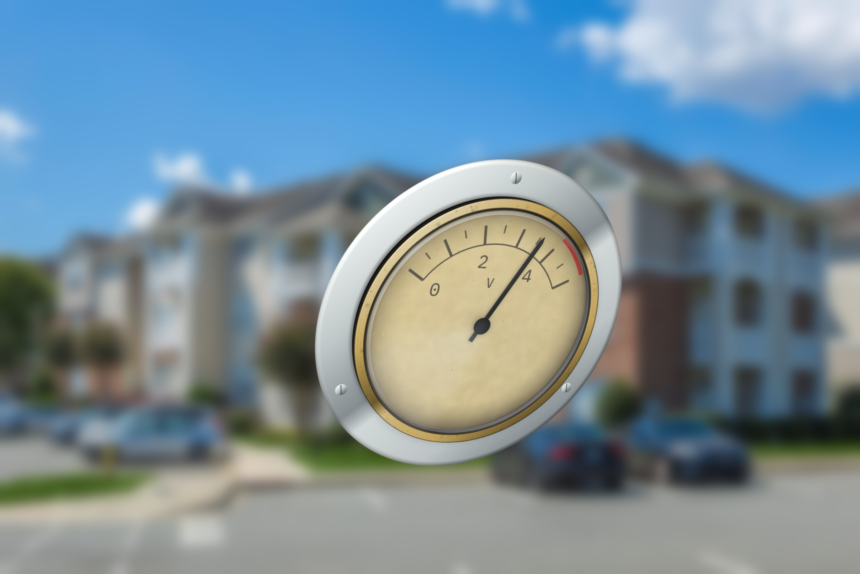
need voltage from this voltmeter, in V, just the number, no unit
3.5
